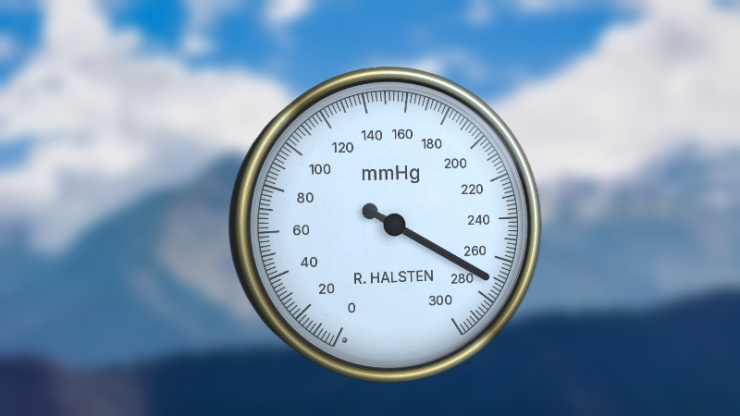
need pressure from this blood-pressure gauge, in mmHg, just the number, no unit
272
